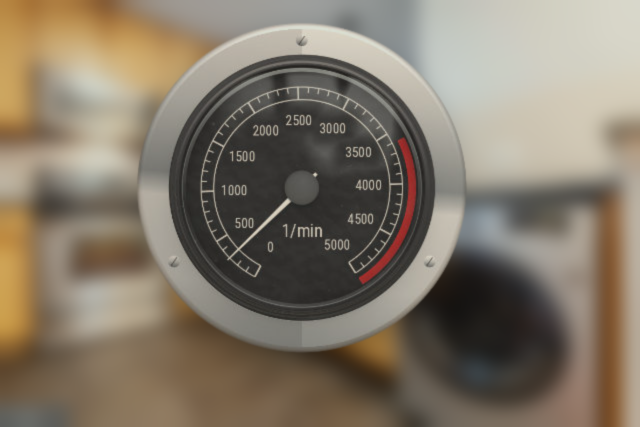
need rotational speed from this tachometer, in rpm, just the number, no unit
300
